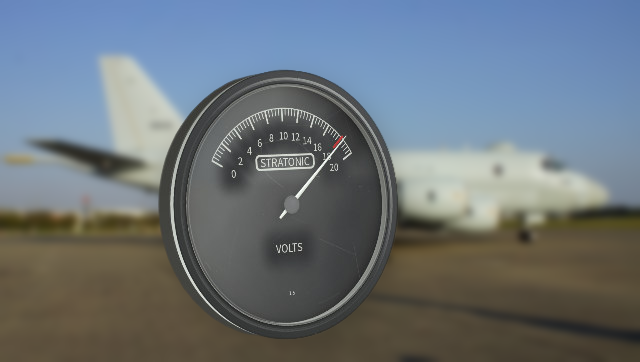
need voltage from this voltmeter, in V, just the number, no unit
18
